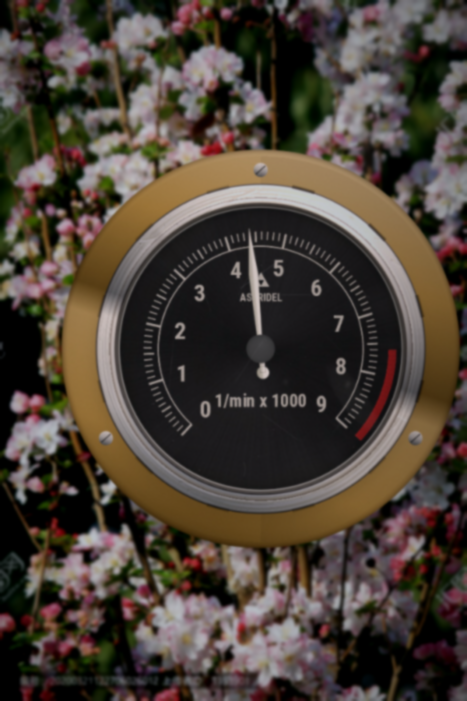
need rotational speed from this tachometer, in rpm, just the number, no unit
4400
